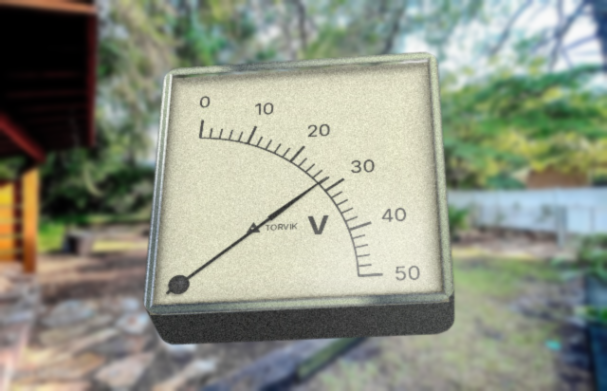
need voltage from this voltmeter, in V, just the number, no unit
28
